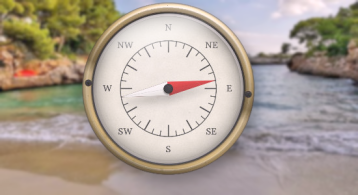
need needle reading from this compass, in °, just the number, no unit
80
